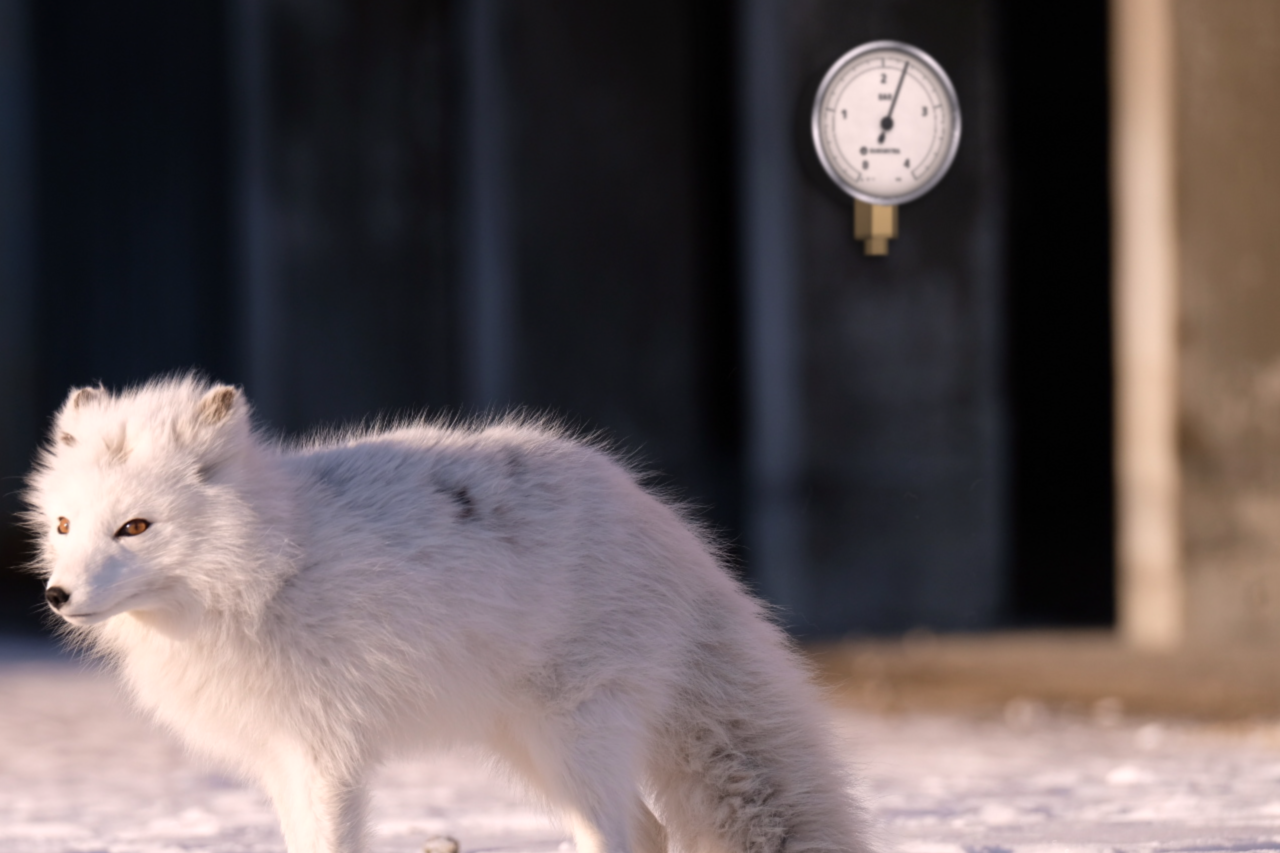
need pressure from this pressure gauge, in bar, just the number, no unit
2.3
